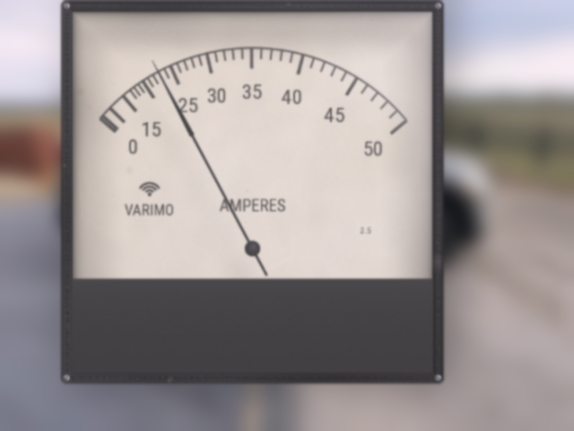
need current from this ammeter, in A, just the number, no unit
23
